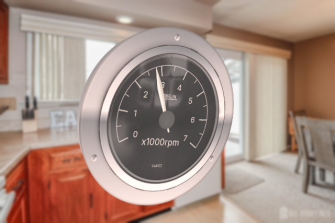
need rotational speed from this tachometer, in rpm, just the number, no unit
2750
